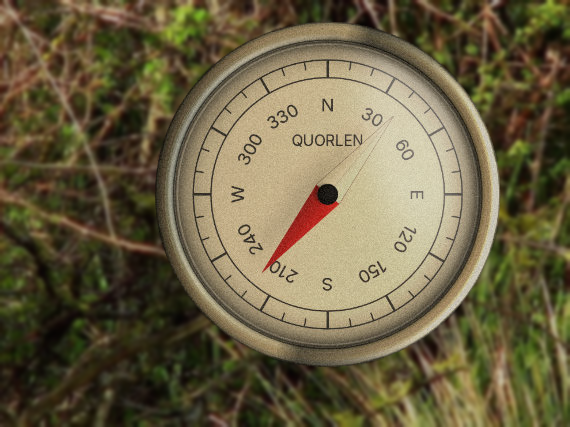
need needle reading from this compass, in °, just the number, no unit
220
